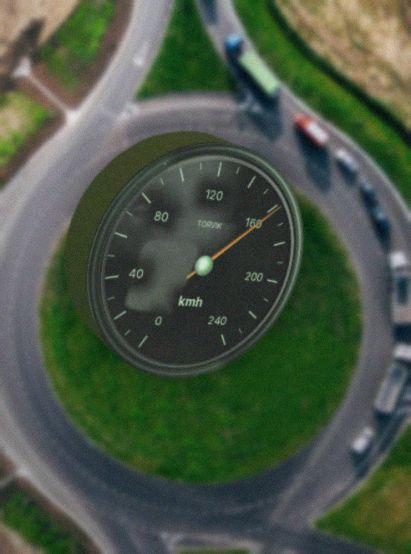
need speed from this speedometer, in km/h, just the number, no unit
160
